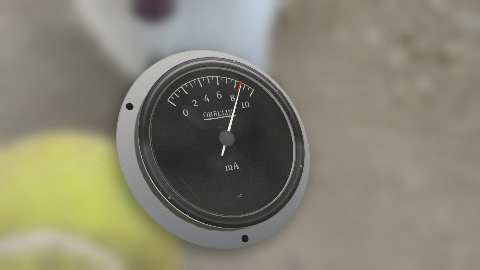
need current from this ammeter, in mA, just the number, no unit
8.5
